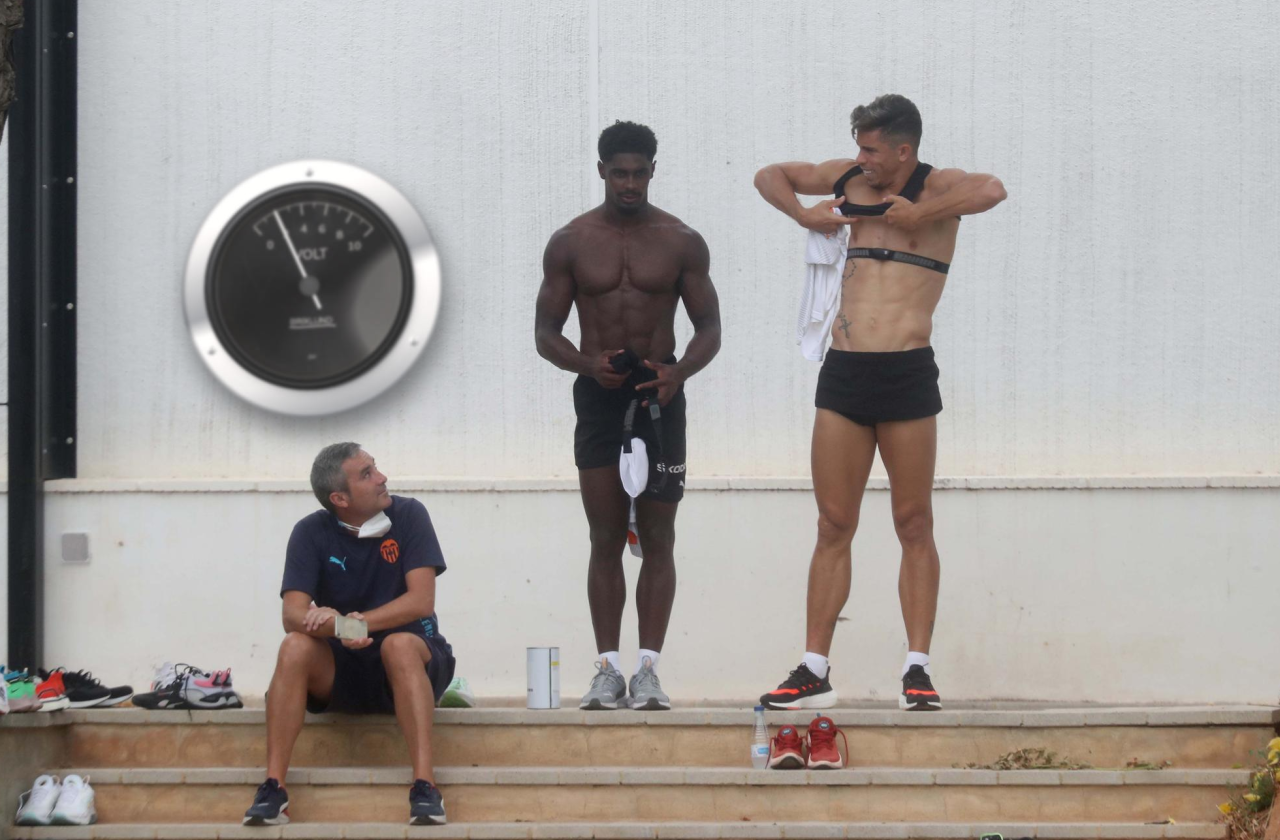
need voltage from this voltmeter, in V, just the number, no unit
2
